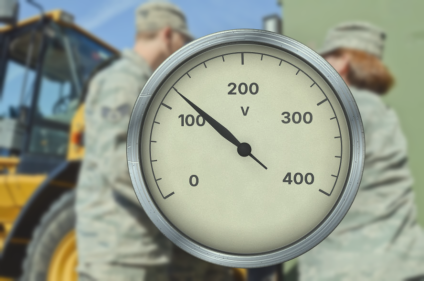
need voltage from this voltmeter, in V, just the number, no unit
120
